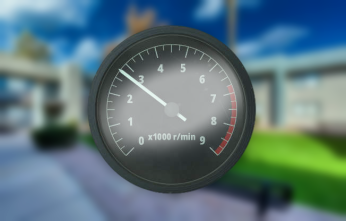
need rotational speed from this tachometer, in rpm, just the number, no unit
2750
